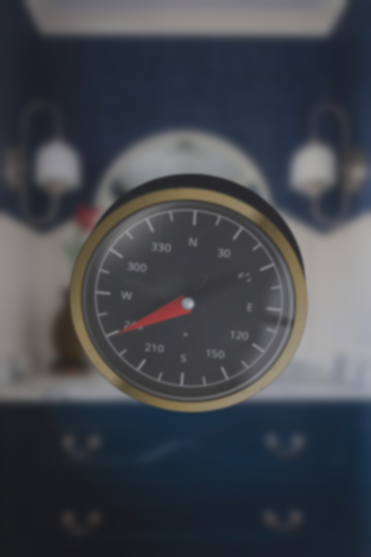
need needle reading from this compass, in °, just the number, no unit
240
